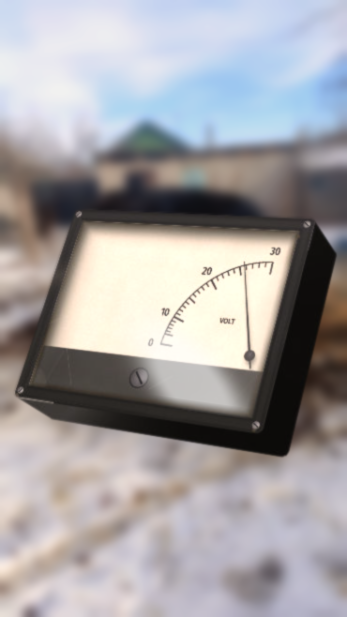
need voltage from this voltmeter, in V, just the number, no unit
26
